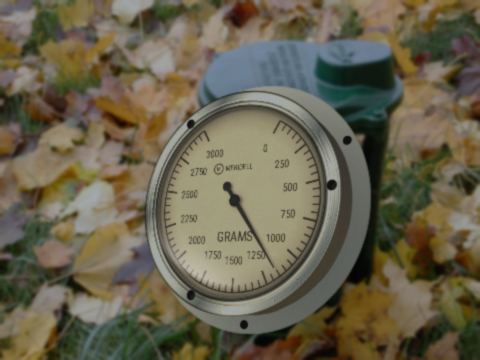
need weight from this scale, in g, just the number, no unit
1150
